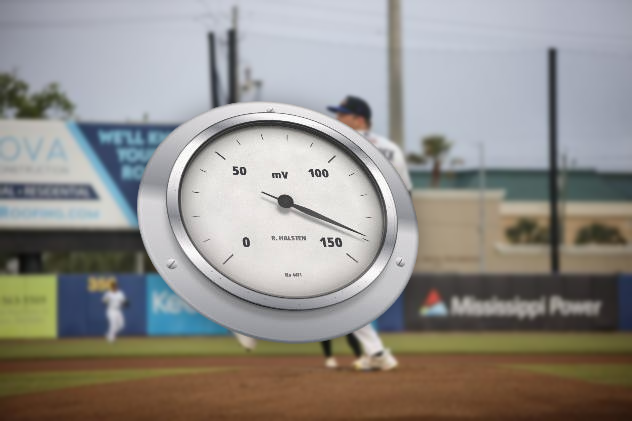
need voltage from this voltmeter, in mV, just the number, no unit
140
